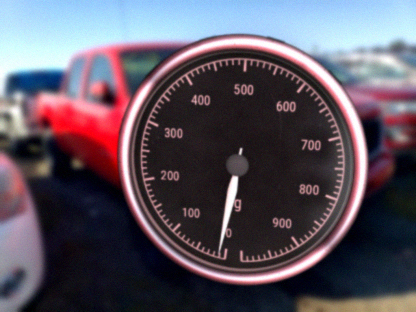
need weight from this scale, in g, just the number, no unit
10
